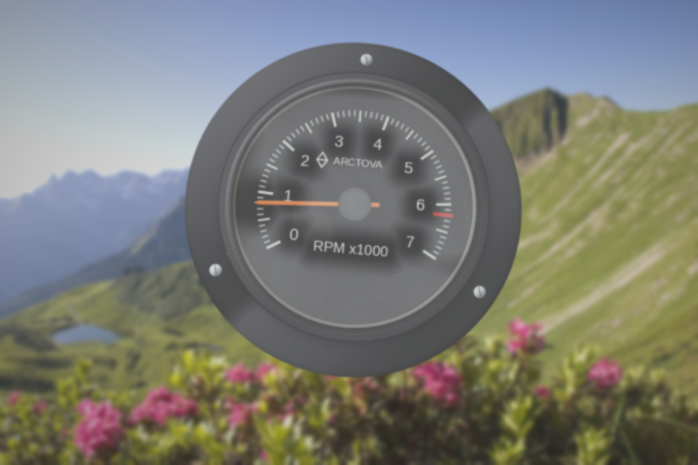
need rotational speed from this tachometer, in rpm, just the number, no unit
800
